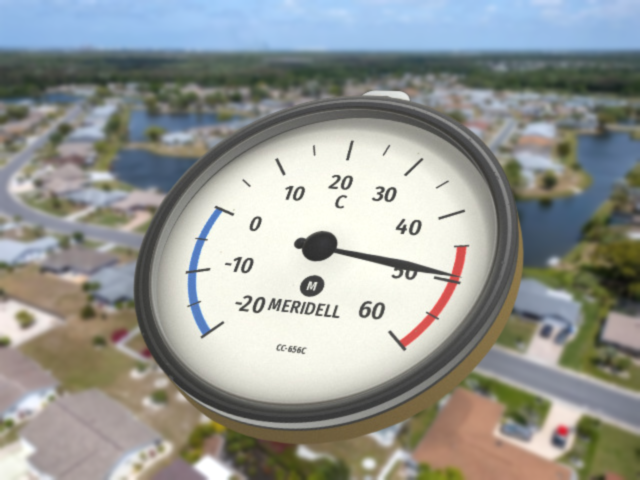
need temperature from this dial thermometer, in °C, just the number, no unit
50
